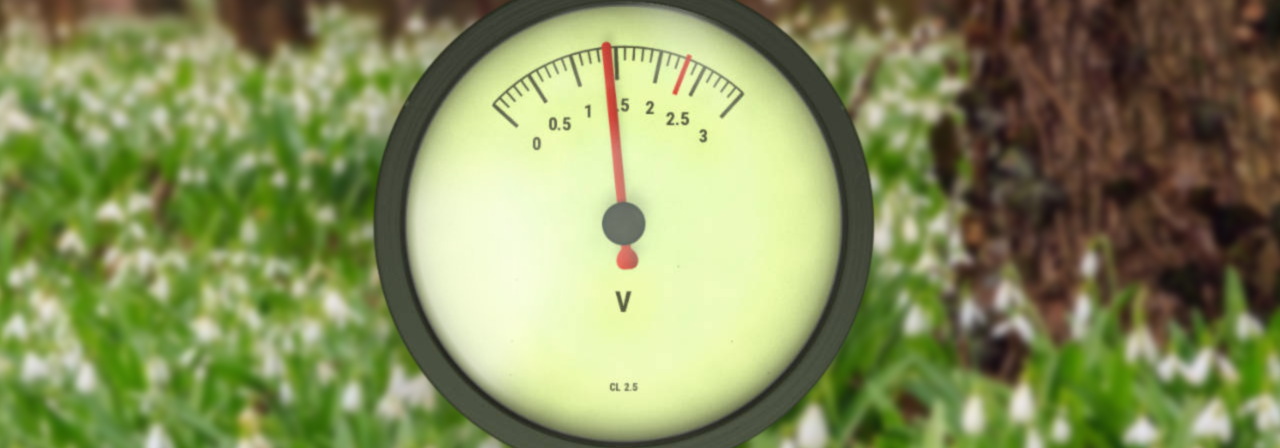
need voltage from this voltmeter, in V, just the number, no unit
1.4
